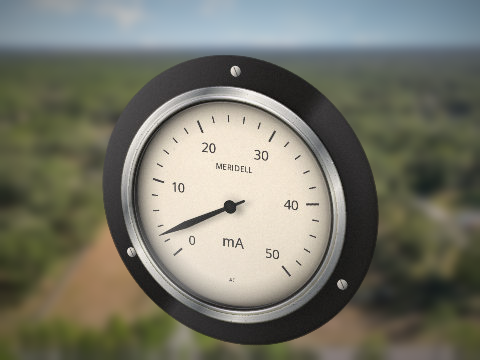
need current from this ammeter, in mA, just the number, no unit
3
